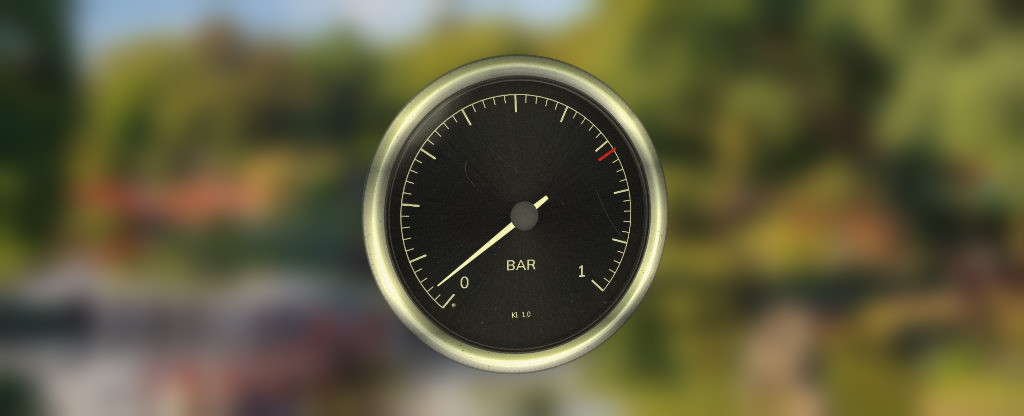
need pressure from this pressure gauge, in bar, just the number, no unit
0.04
